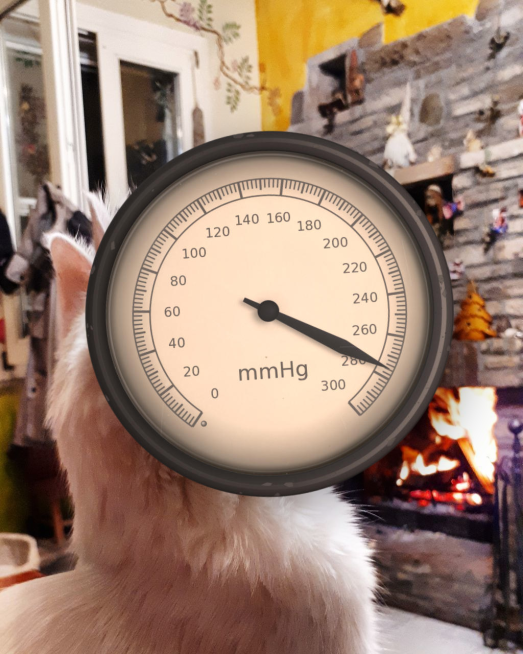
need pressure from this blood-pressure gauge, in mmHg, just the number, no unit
276
